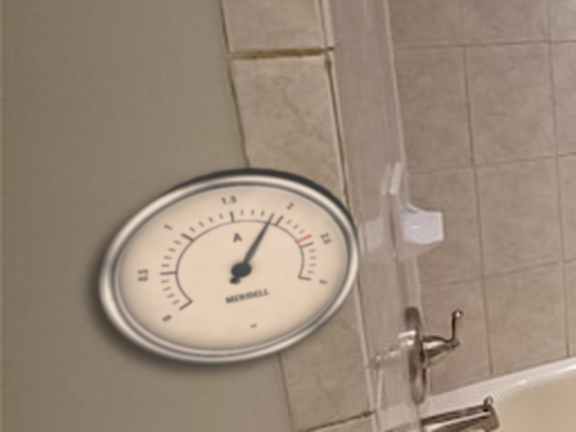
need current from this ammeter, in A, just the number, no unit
1.9
